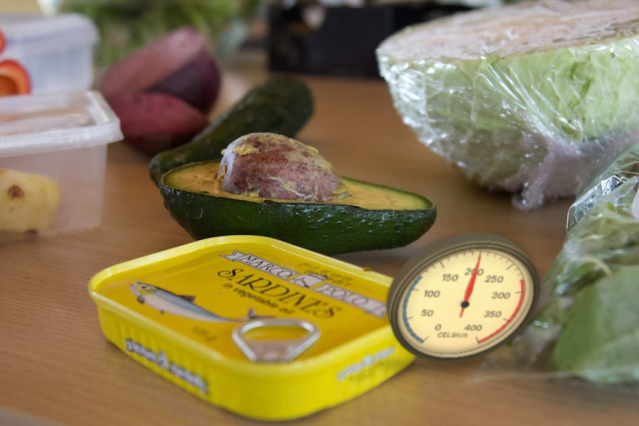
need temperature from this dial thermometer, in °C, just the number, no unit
200
